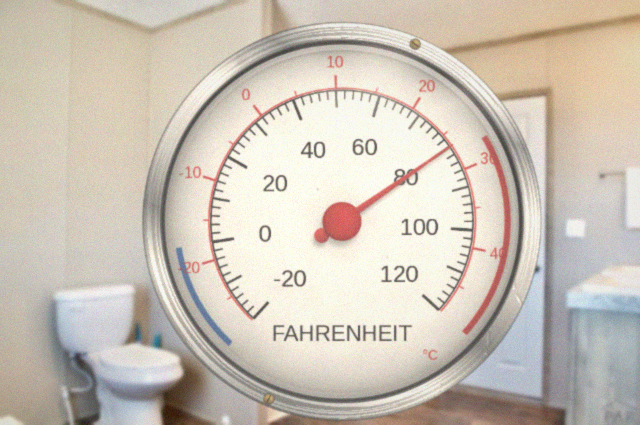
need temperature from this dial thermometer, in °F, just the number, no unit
80
